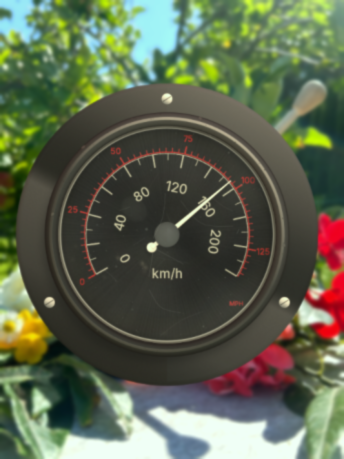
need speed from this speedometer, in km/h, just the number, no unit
155
